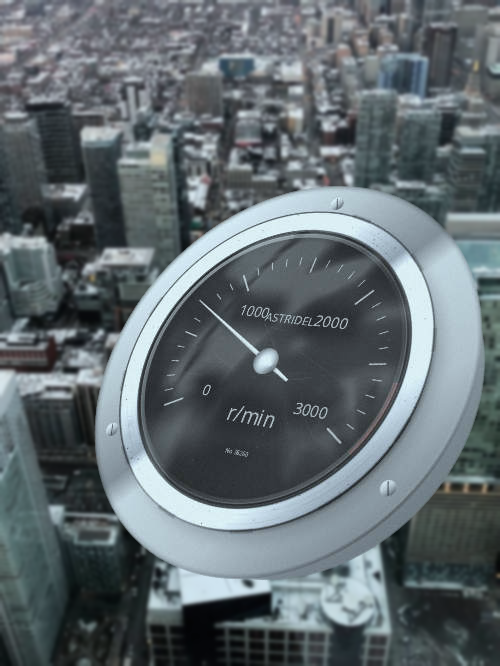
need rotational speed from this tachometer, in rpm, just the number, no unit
700
